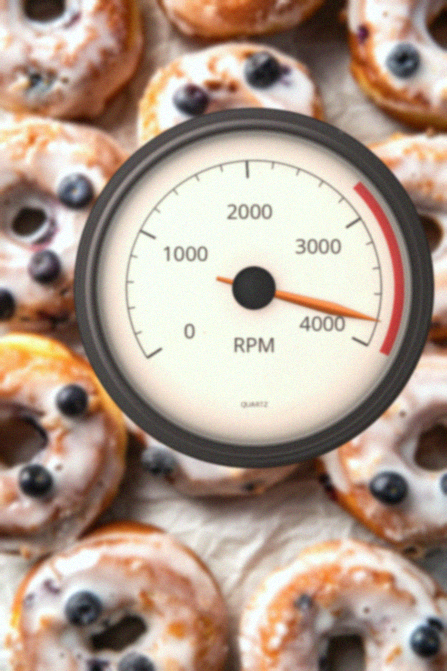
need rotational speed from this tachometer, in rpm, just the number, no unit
3800
